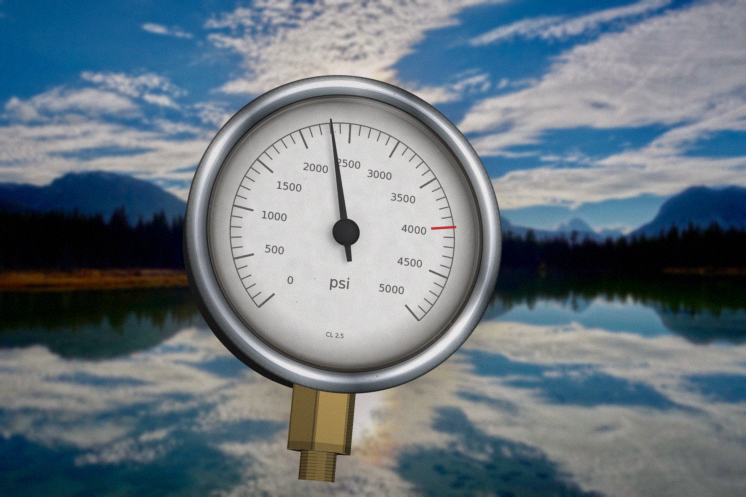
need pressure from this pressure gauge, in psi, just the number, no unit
2300
